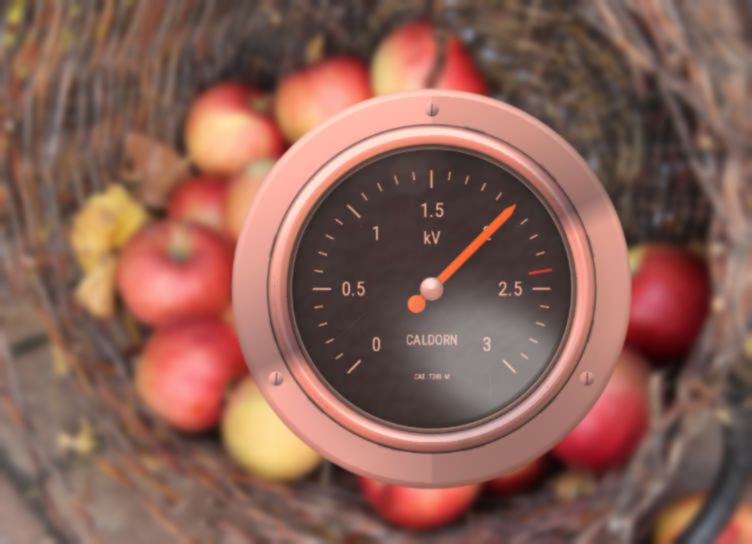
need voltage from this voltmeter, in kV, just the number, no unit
2
